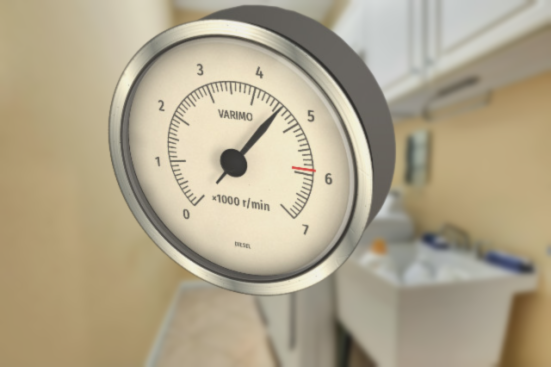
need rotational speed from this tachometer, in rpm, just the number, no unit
4600
